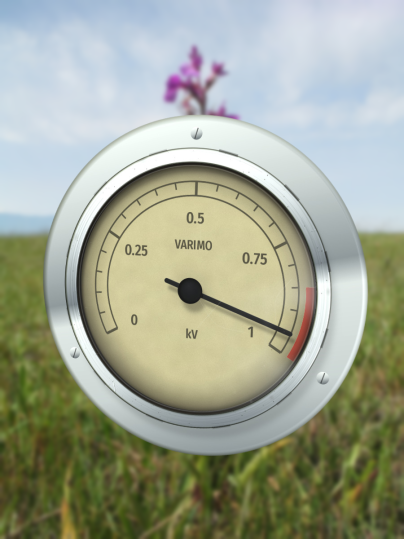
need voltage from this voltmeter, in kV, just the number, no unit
0.95
